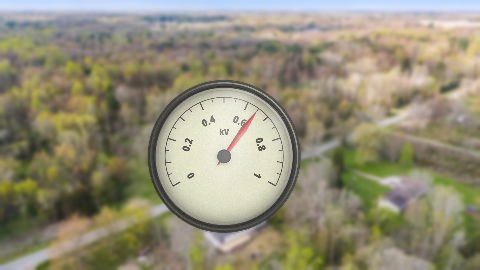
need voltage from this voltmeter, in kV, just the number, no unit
0.65
